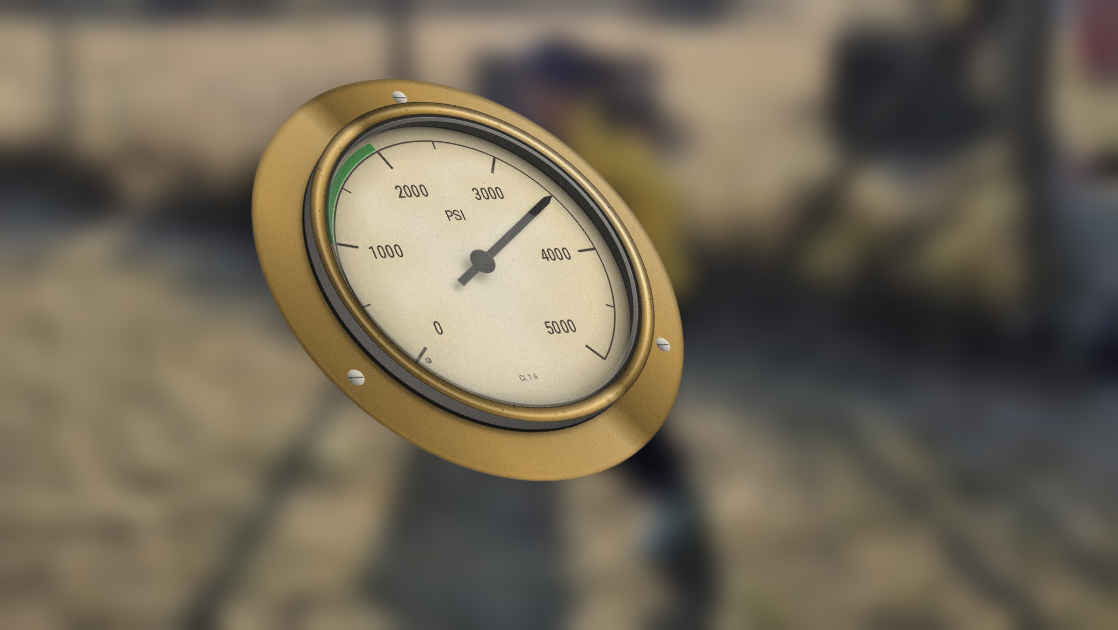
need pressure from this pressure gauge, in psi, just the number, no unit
3500
